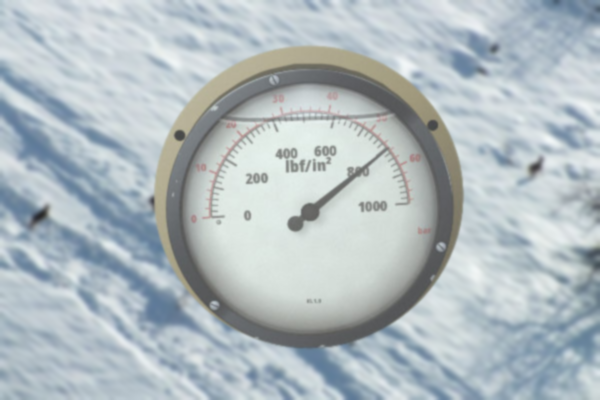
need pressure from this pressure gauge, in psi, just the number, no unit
800
